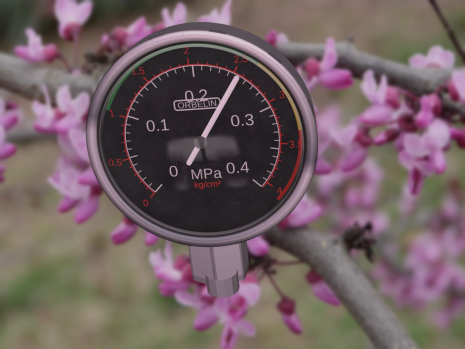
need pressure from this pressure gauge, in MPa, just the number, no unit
0.25
